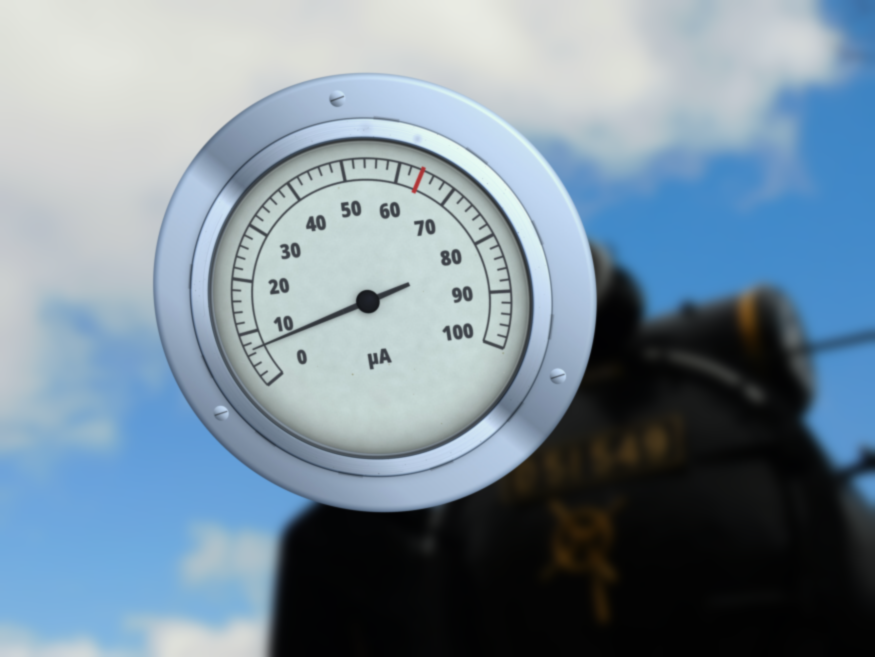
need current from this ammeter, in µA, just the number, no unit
7
